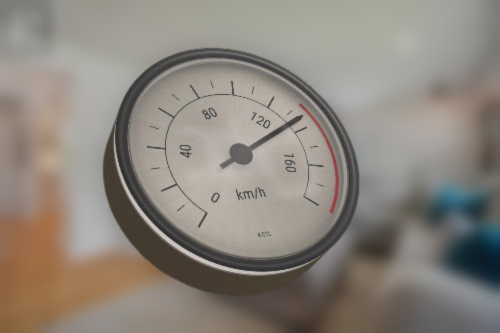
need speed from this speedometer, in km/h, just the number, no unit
135
